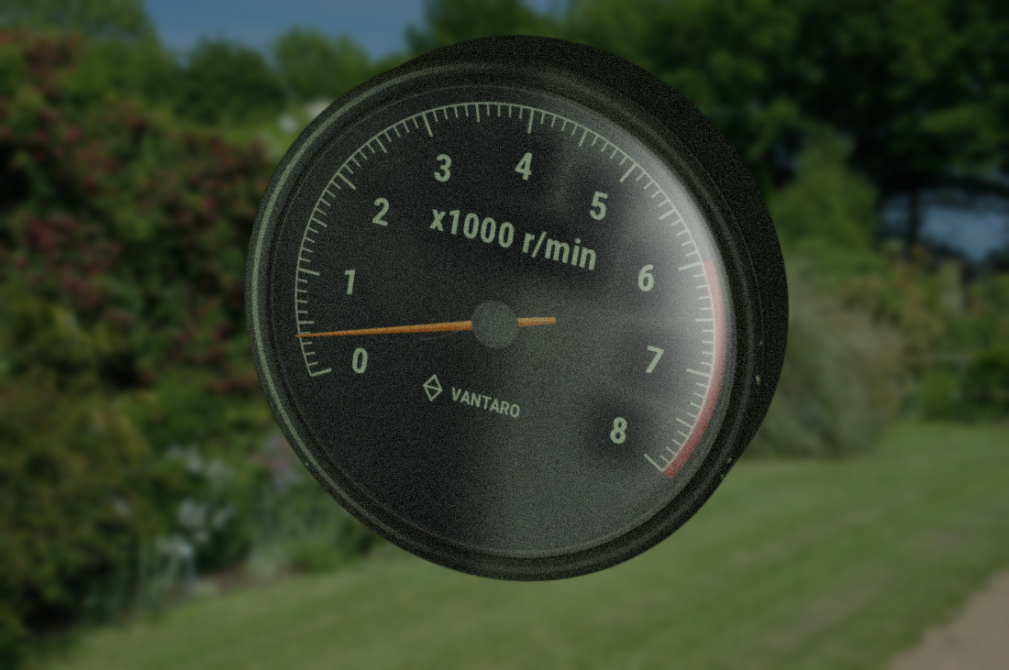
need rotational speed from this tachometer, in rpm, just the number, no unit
400
